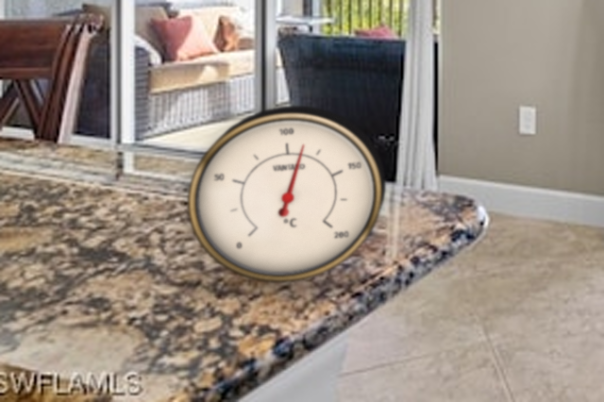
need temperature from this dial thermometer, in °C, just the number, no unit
112.5
